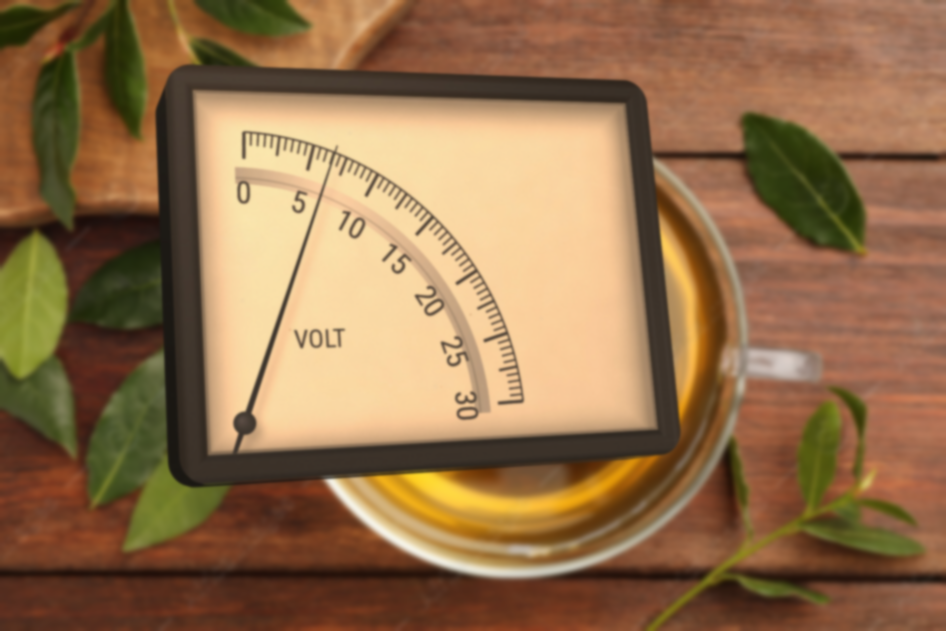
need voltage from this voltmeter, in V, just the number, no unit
6.5
